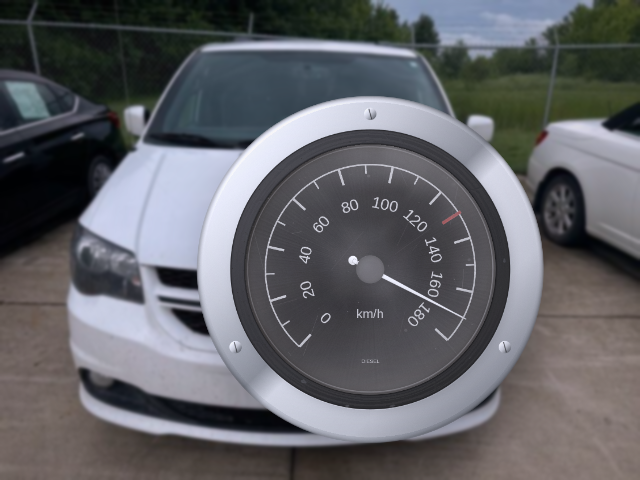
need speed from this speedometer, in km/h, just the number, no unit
170
